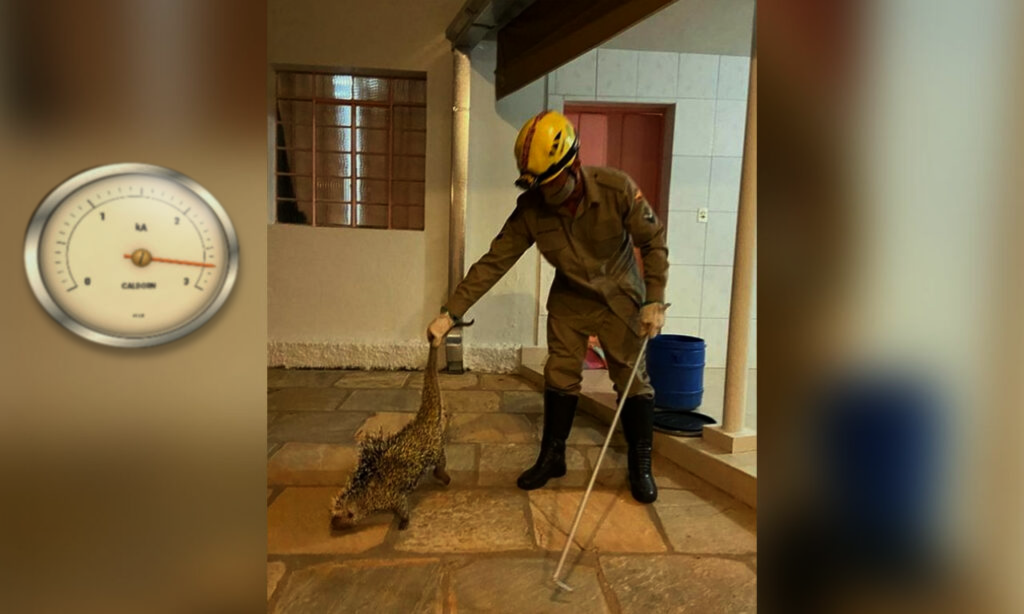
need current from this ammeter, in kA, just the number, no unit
2.7
